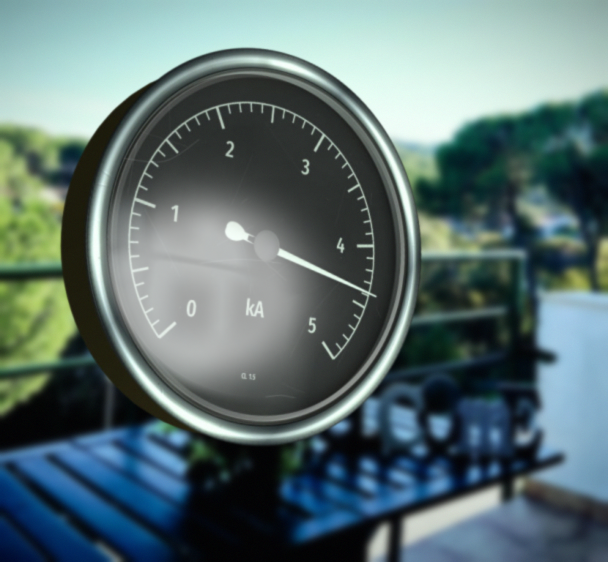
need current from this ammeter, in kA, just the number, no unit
4.4
